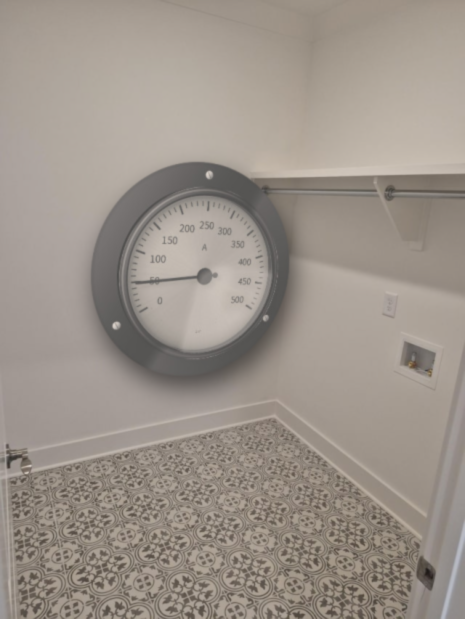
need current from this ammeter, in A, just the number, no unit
50
